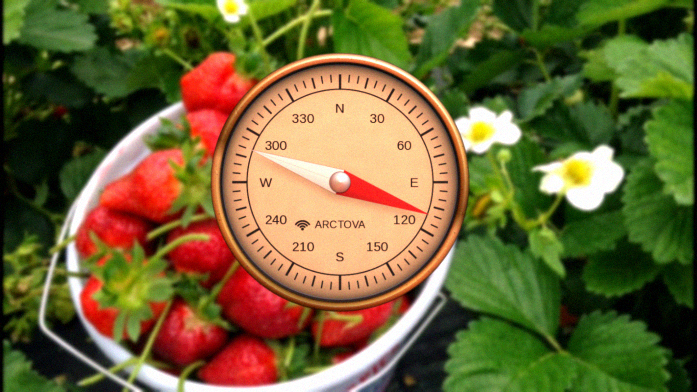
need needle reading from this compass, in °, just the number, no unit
110
